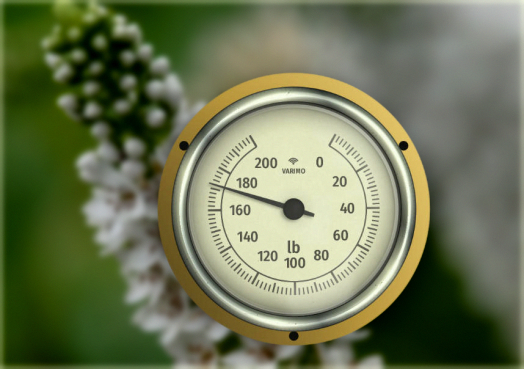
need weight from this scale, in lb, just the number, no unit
172
